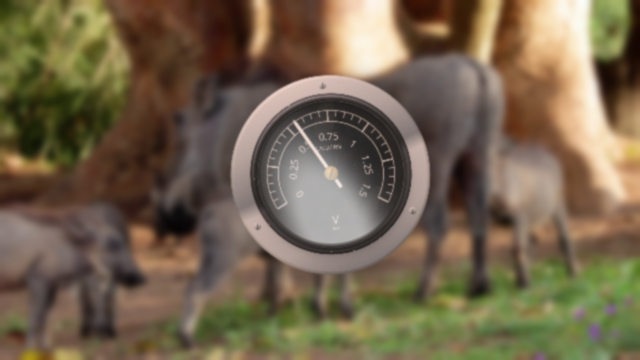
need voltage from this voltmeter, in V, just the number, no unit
0.55
